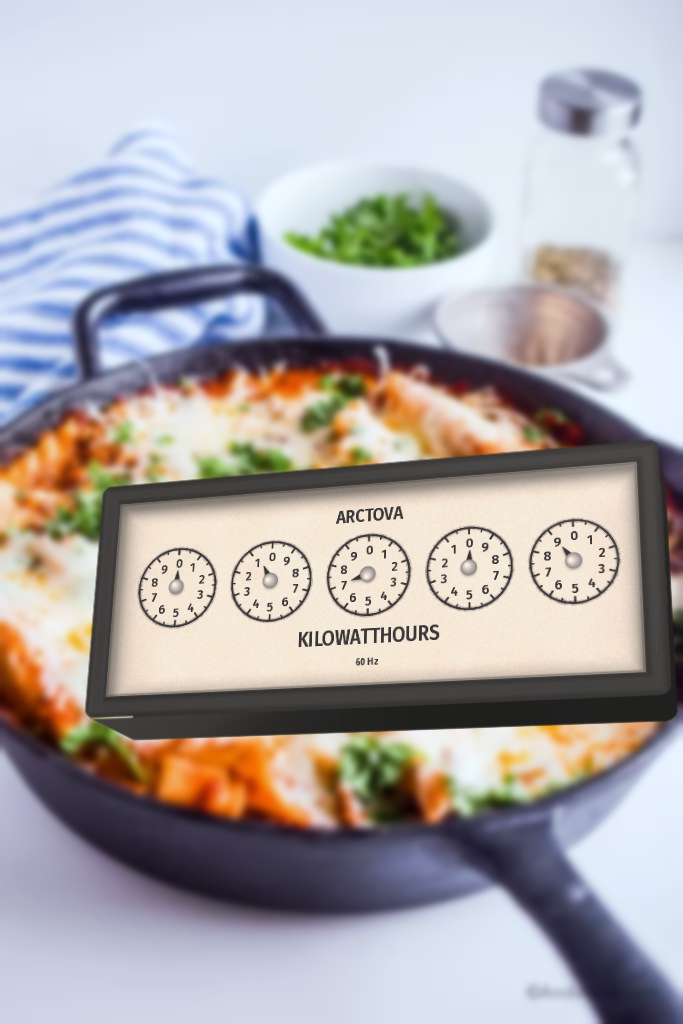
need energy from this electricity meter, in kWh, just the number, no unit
699
